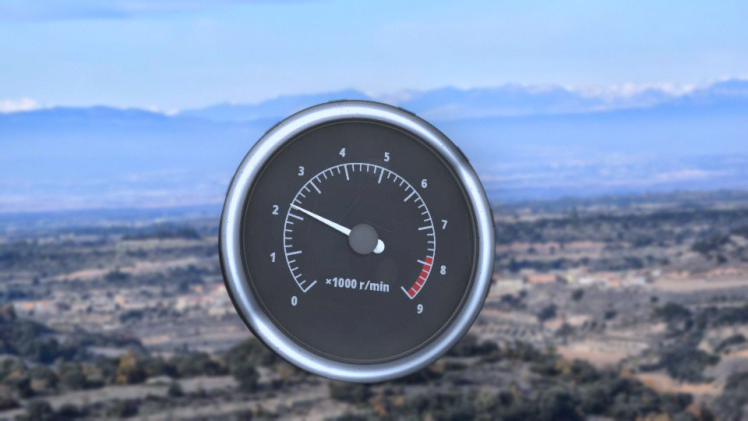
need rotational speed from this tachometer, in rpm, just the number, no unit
2200
